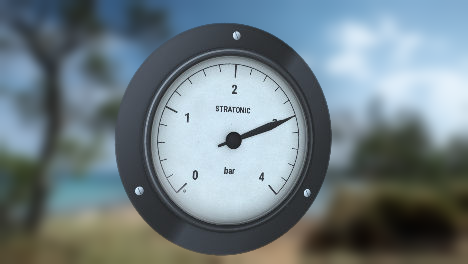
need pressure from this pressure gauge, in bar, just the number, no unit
3
